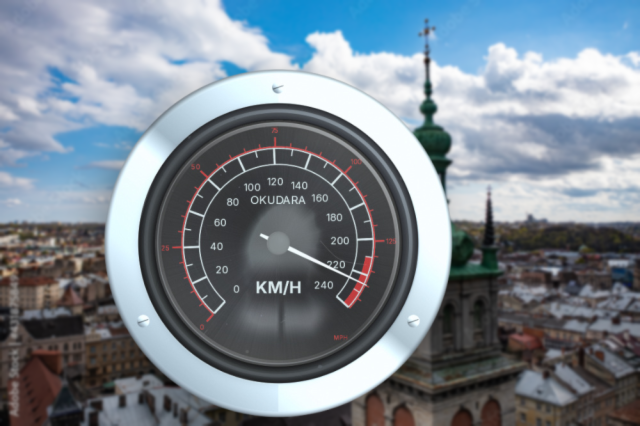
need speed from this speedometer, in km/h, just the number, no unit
225
